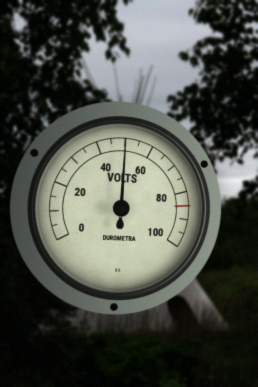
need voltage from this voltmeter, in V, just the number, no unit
50
